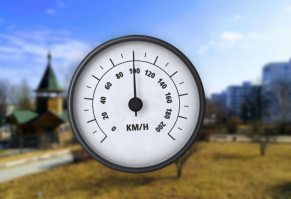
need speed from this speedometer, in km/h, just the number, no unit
100
